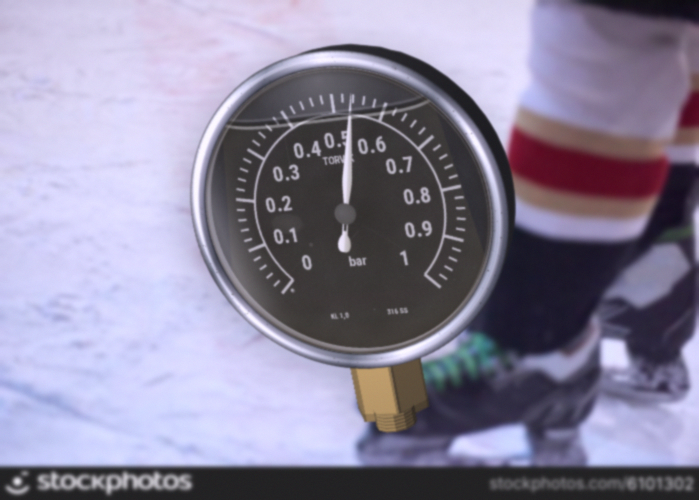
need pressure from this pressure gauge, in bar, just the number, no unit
0.54
